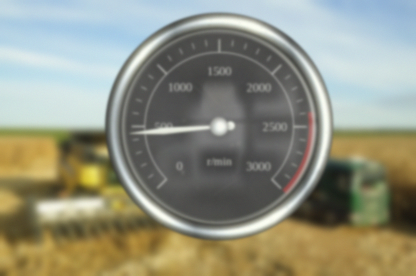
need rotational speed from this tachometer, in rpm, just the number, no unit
450
